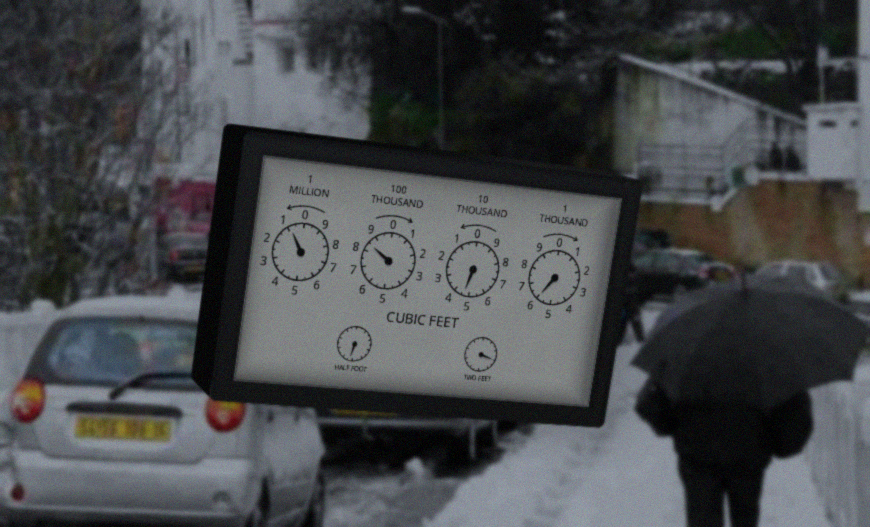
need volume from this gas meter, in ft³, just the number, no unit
84600
